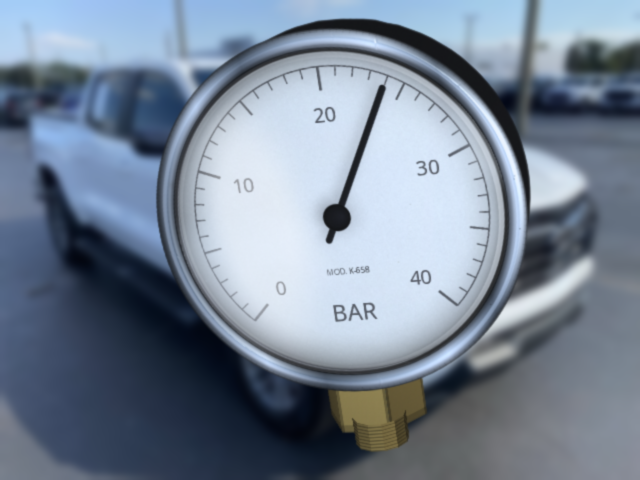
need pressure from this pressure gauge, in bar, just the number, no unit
24
